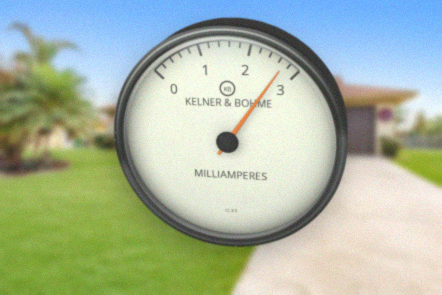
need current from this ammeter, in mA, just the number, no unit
2.7
